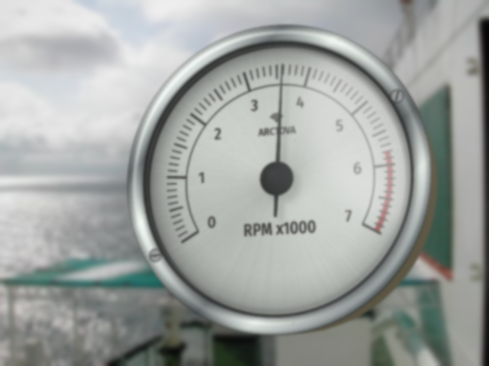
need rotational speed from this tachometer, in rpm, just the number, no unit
3600
